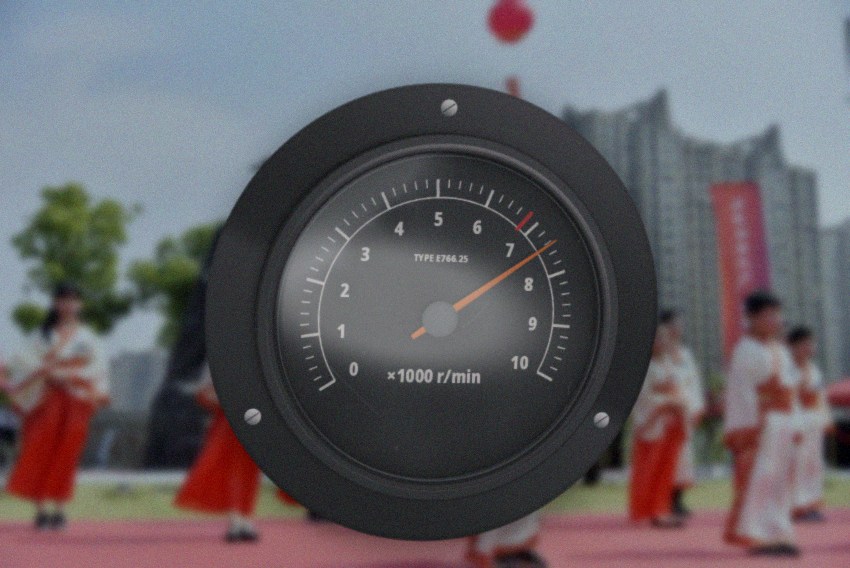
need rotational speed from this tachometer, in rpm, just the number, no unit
7400
